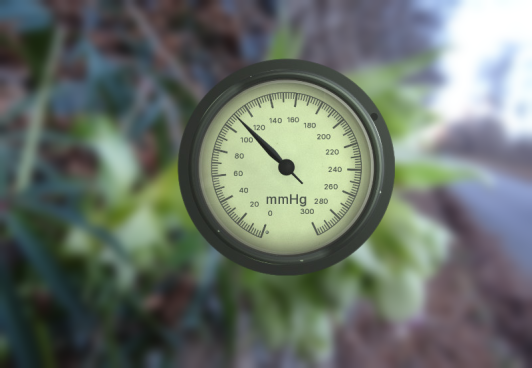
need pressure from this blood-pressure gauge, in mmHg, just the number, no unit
110
